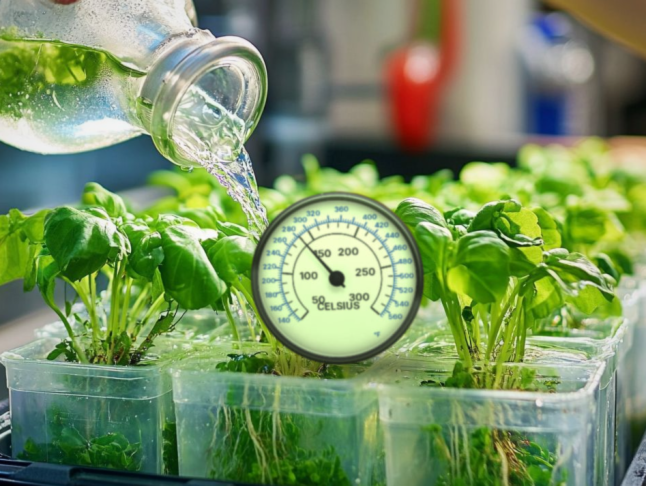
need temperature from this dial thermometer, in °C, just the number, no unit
140
